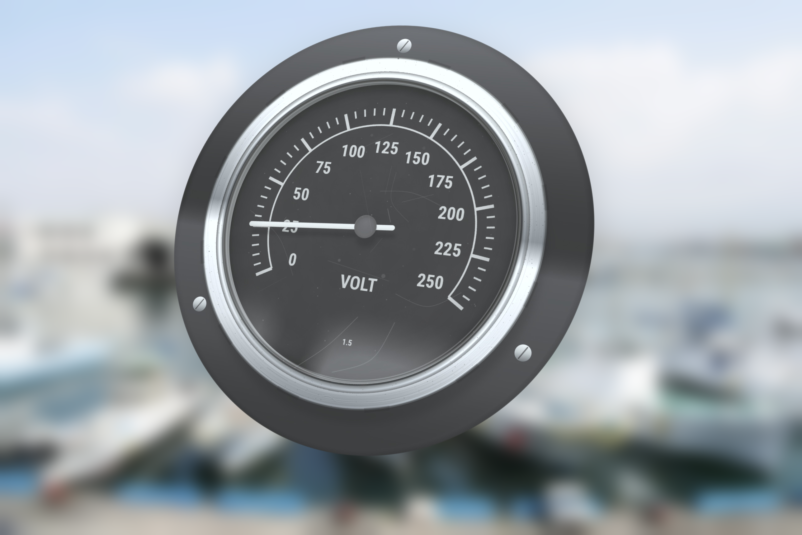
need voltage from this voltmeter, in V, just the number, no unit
25
